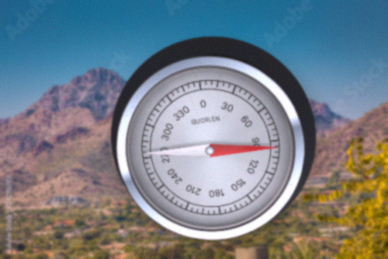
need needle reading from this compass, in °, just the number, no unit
95
